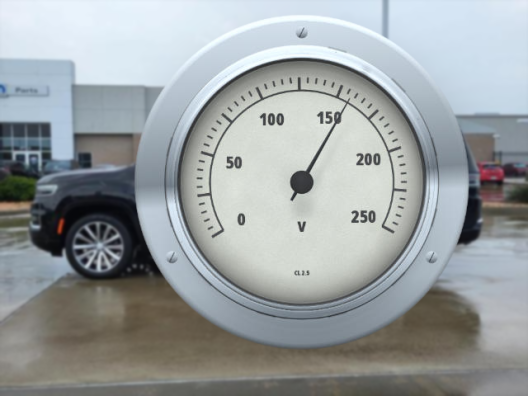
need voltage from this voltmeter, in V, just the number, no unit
157.5
